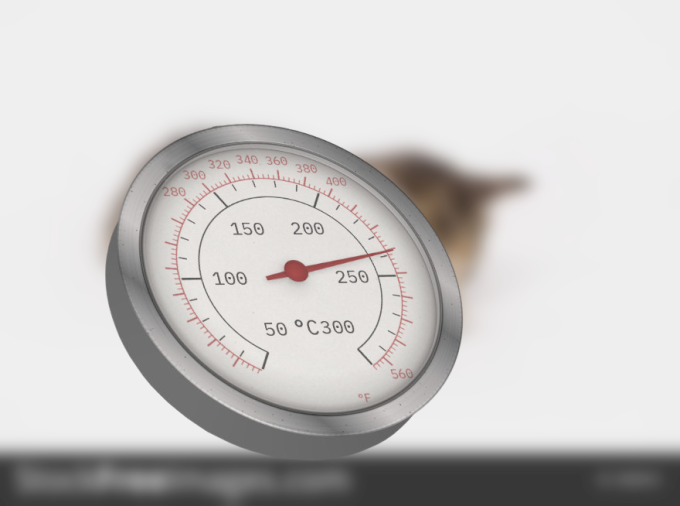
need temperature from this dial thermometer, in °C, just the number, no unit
240
